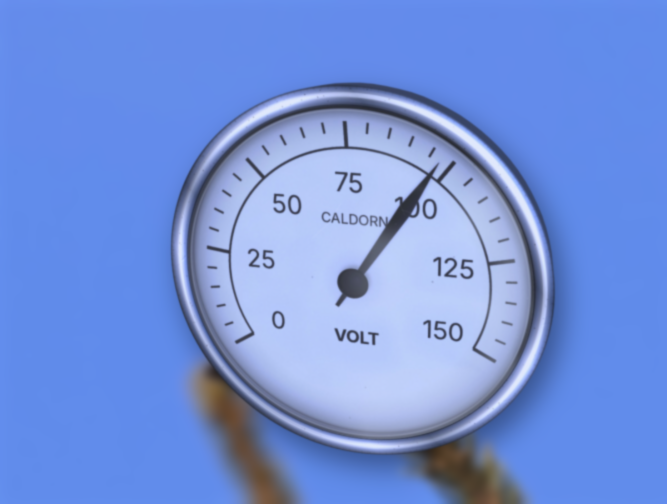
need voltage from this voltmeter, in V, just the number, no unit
97.5
